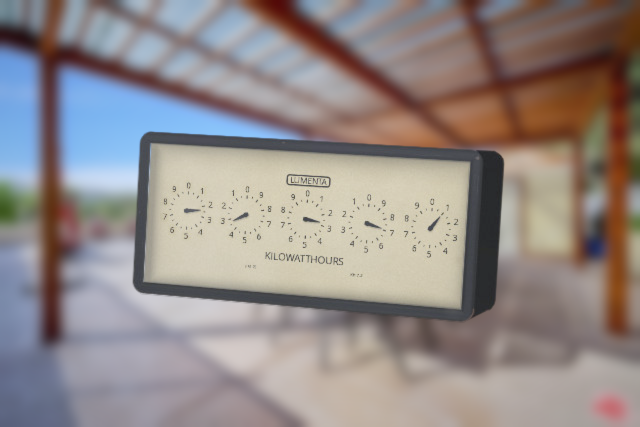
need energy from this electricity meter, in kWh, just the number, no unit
23271
